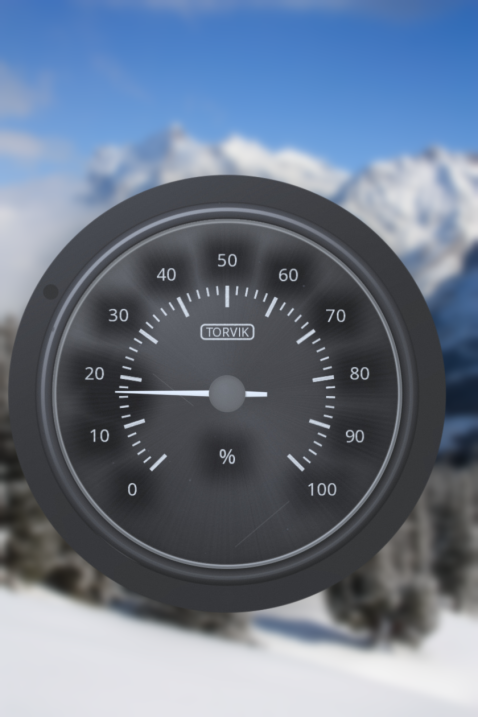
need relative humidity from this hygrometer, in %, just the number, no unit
17
